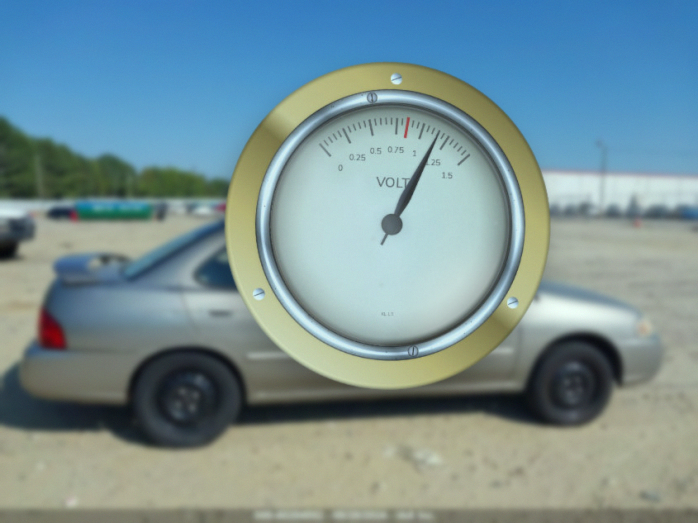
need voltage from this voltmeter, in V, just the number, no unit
1.15
